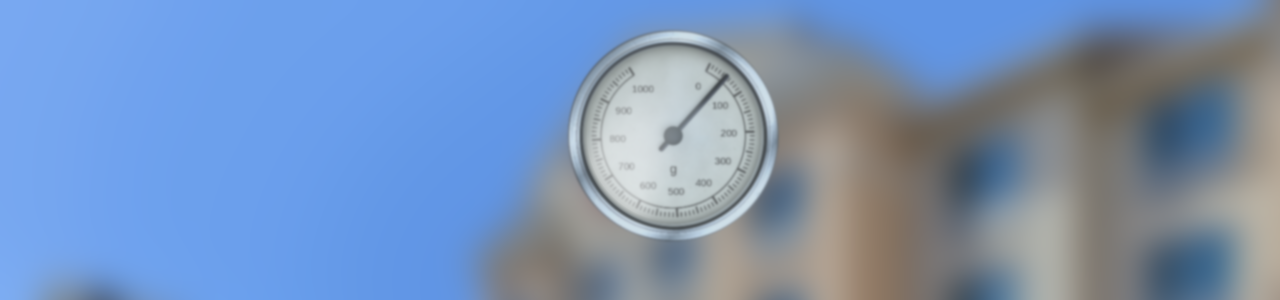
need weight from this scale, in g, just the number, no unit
50
